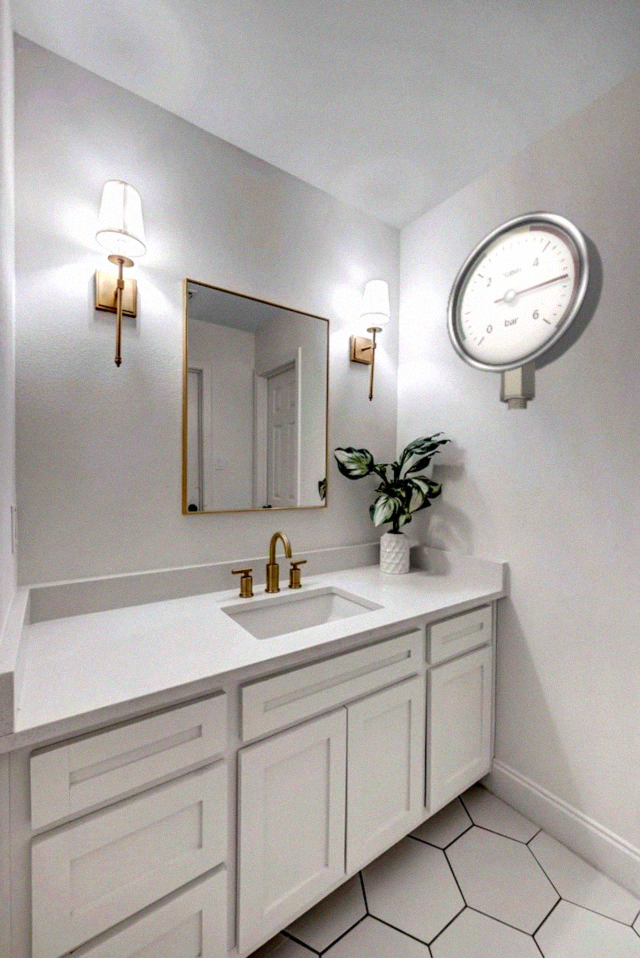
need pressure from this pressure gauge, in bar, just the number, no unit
5
